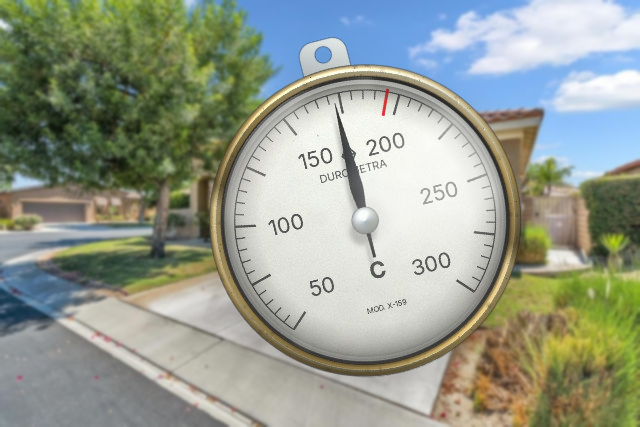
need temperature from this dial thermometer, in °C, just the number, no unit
172.5
